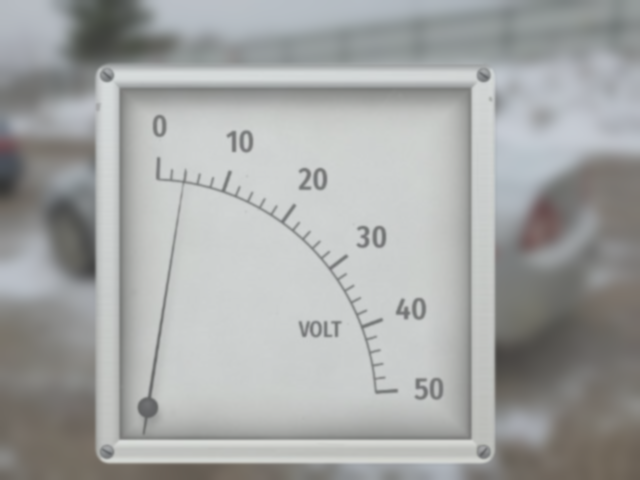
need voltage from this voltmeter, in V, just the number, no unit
4
